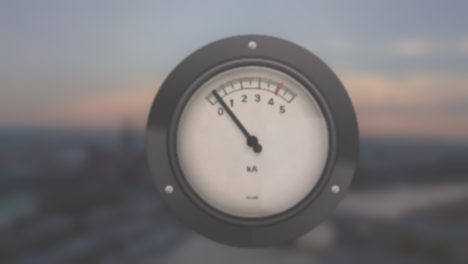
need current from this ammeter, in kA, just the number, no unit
0.5
